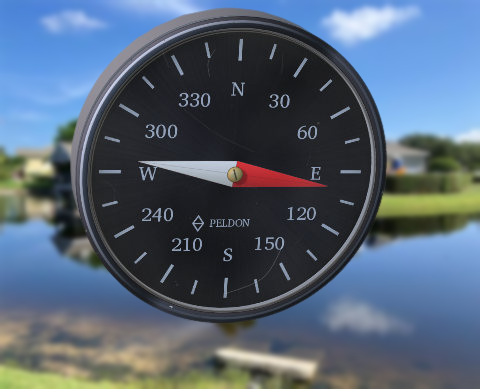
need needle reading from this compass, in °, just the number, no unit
97.5
